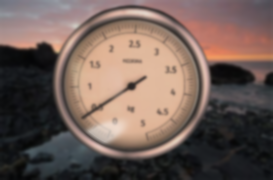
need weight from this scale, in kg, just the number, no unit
0.5
